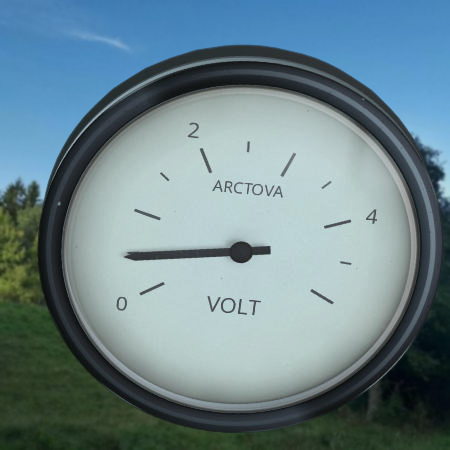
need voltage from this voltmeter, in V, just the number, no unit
0.5
